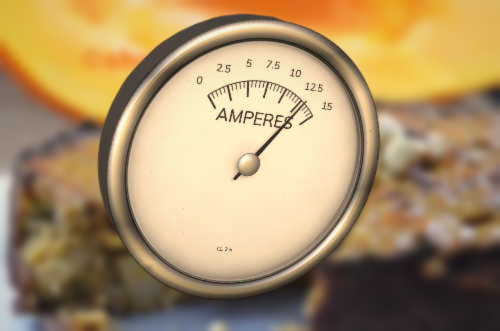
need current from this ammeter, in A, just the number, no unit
12.5
